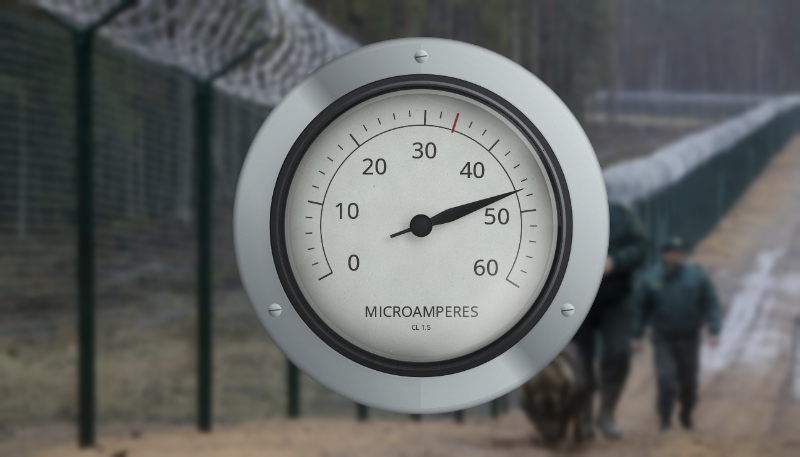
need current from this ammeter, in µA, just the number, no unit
47
